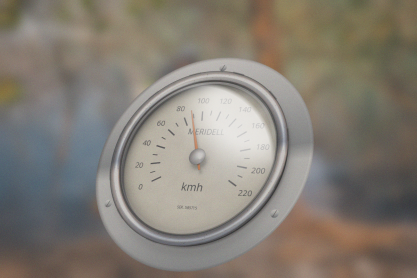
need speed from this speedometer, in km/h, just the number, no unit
90
